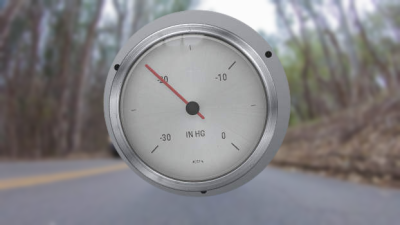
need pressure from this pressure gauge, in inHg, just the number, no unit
-20
